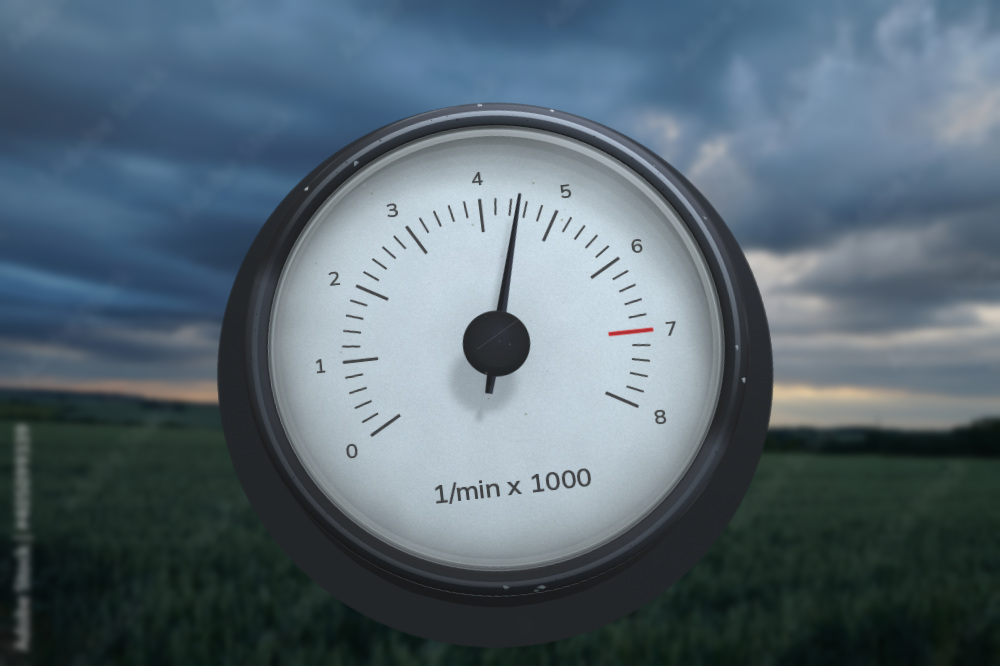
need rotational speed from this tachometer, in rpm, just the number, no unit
4500
